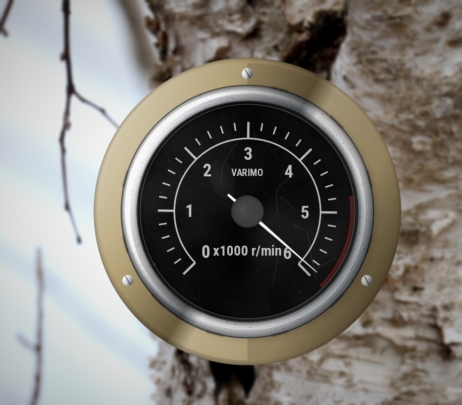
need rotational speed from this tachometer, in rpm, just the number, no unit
5900
